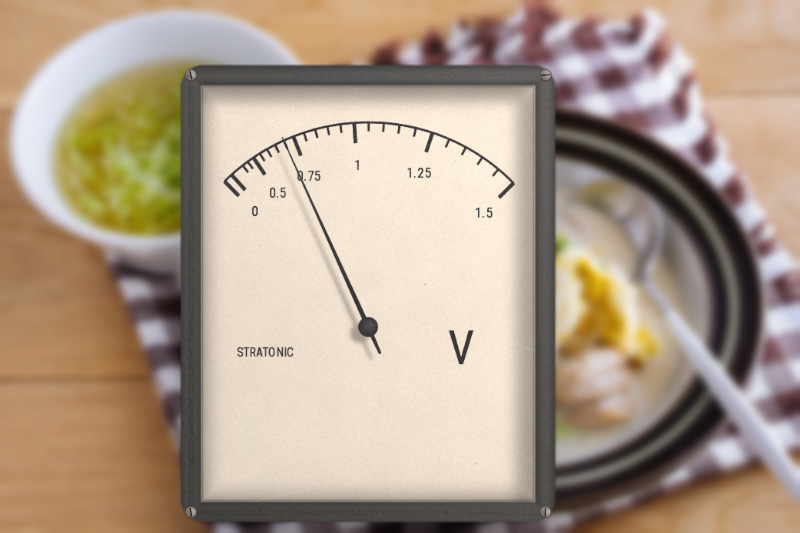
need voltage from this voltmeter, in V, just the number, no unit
0.7
